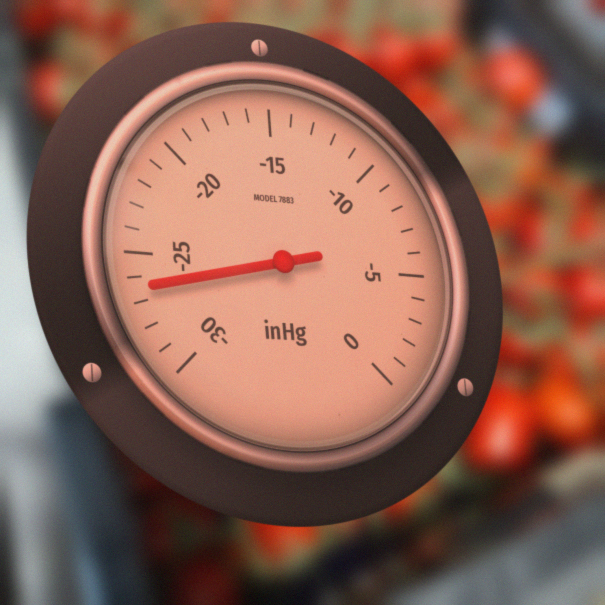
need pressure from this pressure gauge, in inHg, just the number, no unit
-26.5
